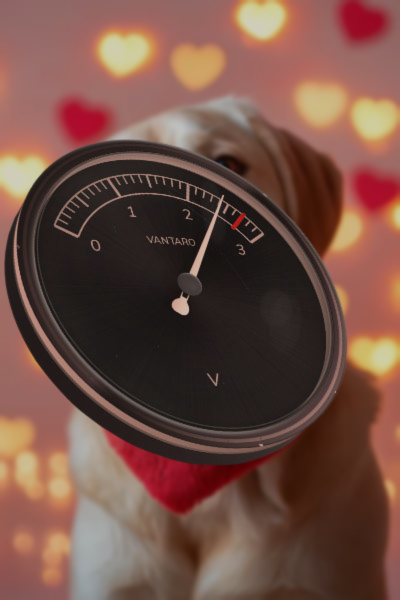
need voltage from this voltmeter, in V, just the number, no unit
2.4
